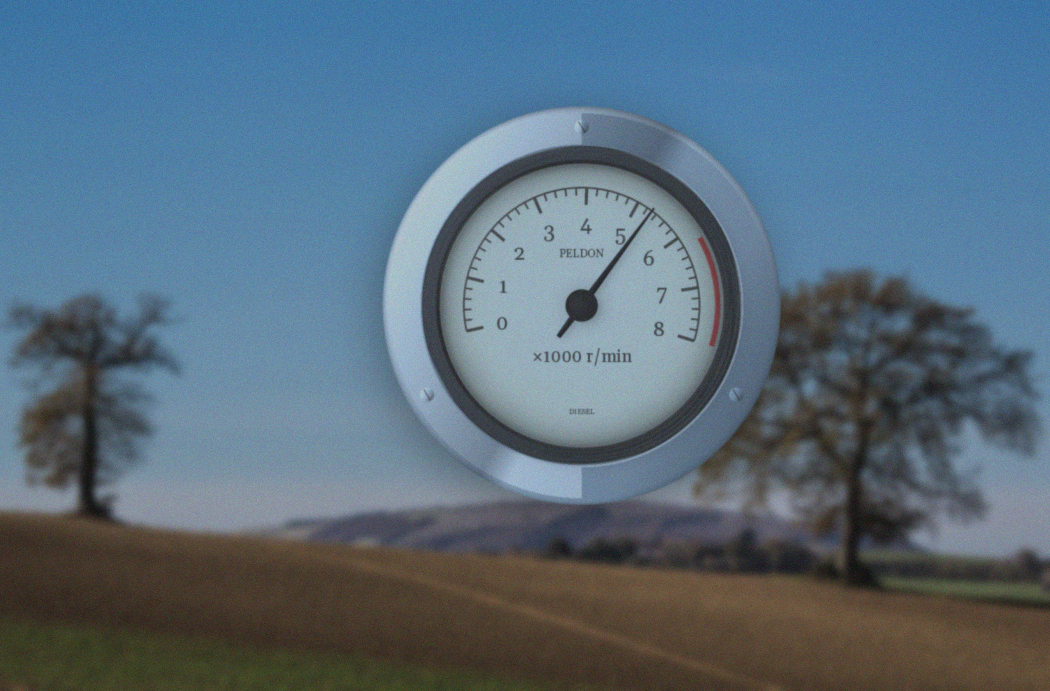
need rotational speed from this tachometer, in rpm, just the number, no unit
5300
